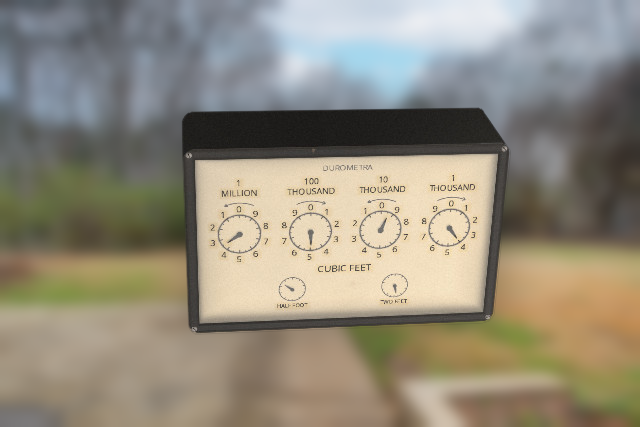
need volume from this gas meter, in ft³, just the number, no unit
349400
